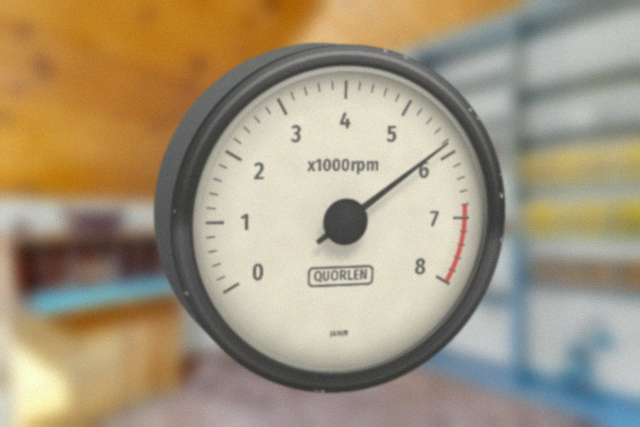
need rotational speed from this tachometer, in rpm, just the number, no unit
5800
